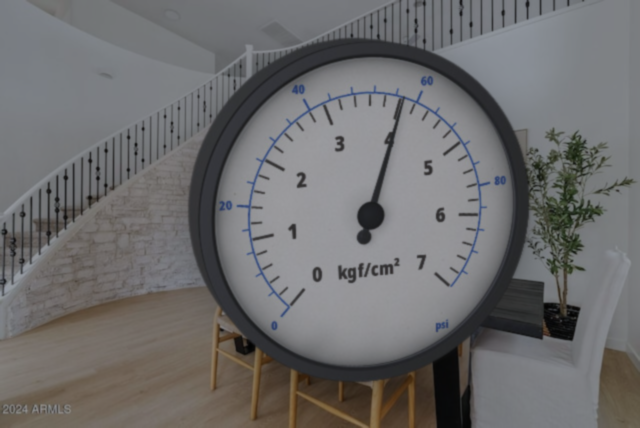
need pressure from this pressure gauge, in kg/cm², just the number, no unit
4
